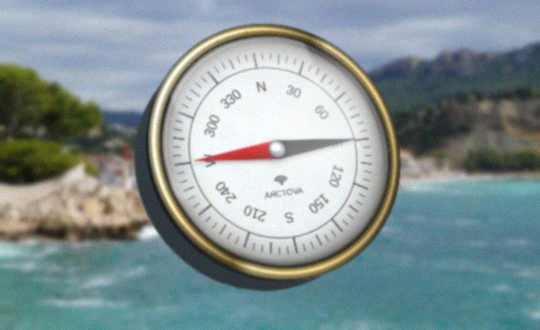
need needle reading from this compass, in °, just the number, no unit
270
